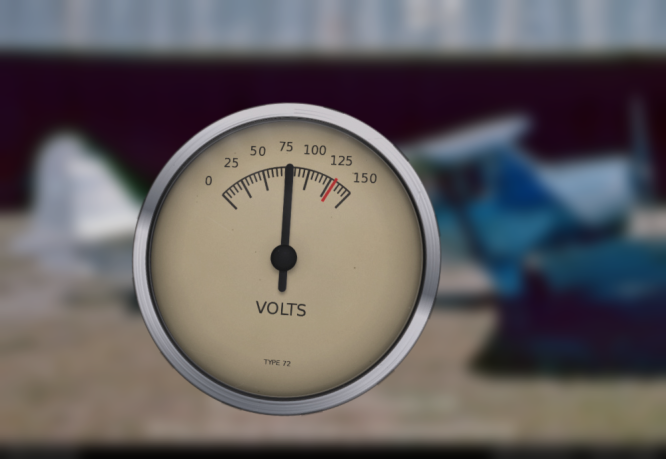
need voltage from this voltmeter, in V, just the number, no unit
80
